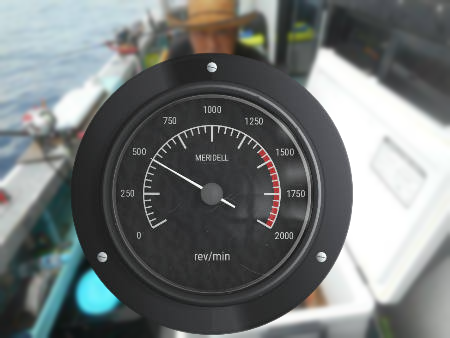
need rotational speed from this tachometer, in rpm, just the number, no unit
500
